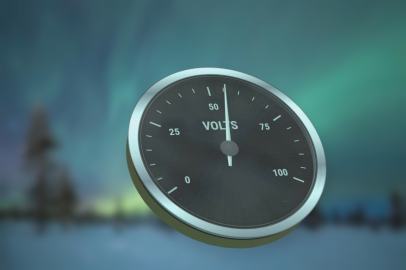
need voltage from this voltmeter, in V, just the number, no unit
55
